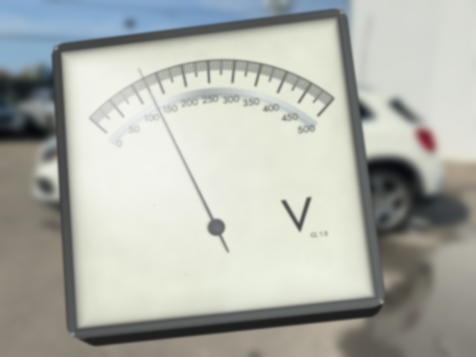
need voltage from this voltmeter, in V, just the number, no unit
125
